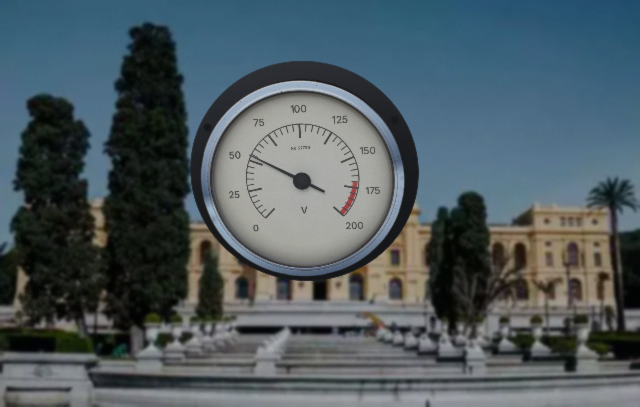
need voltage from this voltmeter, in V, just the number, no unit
55
